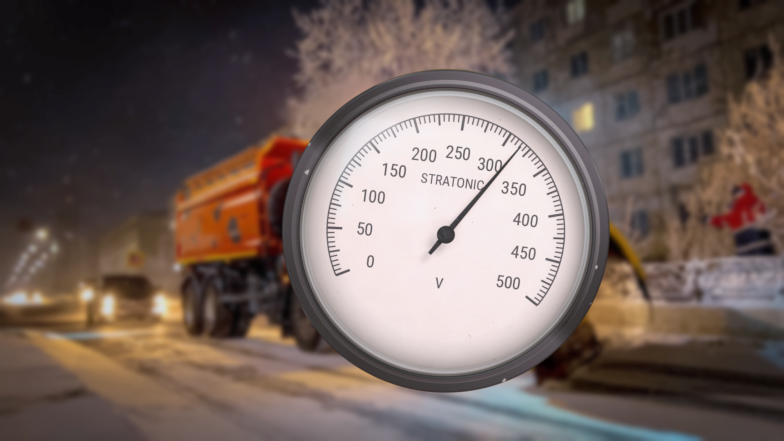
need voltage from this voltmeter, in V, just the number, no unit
315
